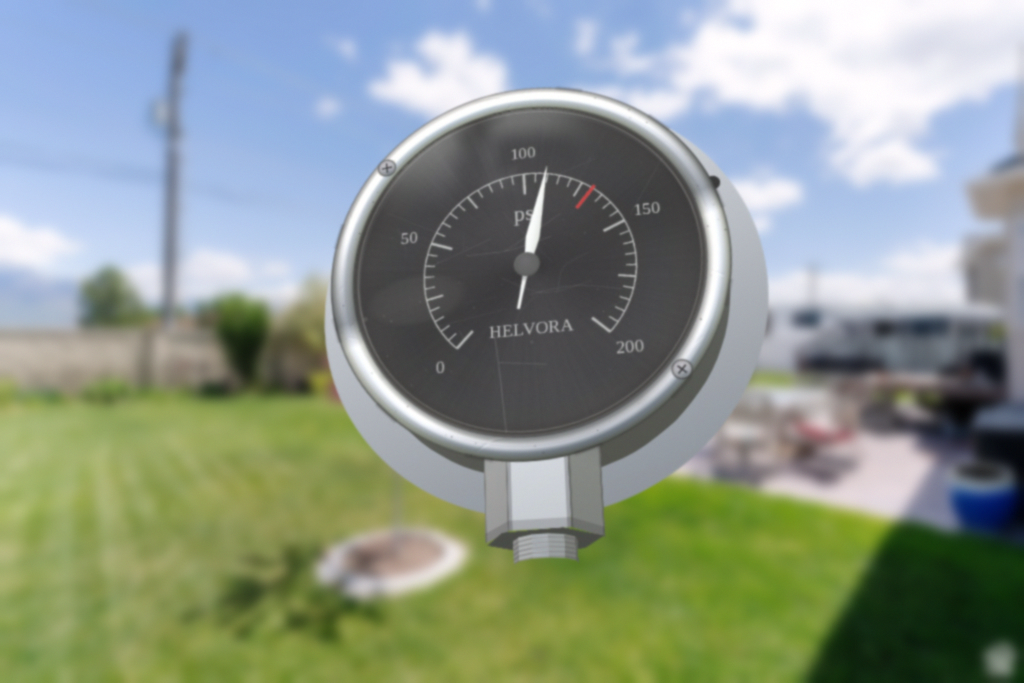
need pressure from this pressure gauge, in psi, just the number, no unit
110
